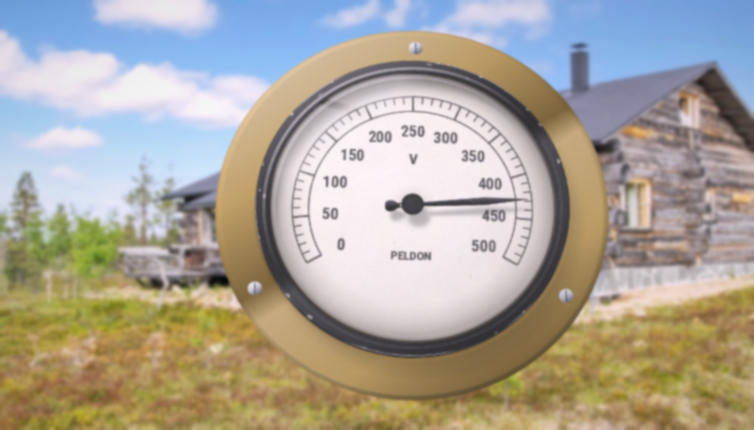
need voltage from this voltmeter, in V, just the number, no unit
430
